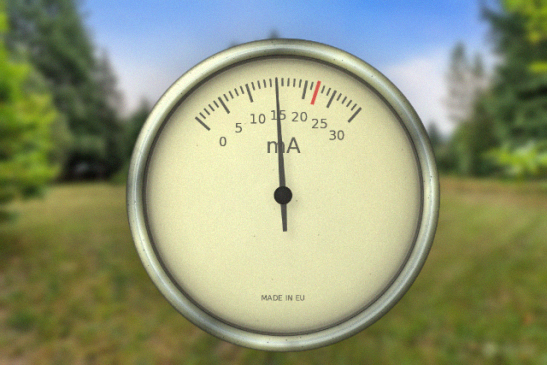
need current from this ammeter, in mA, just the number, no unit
15
